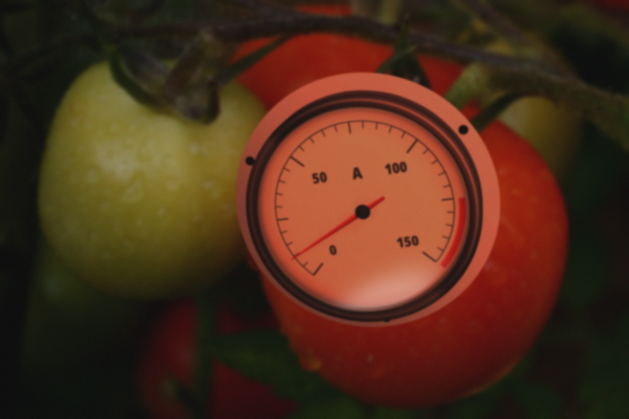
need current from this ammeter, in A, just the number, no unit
10
